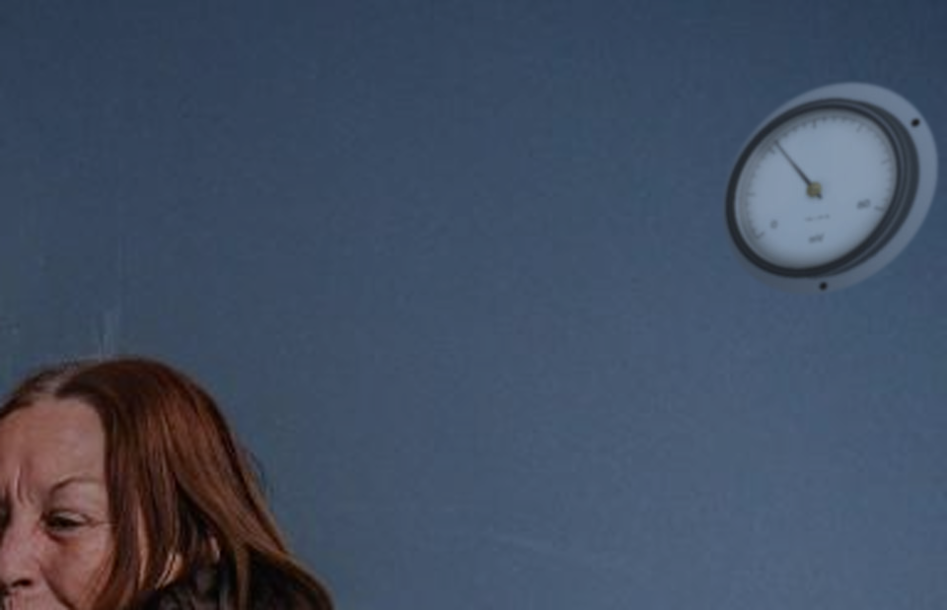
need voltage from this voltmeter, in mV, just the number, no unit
22
